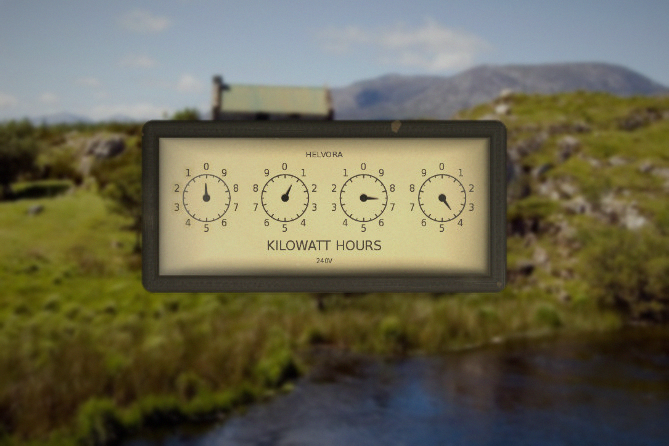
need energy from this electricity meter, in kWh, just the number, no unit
74
